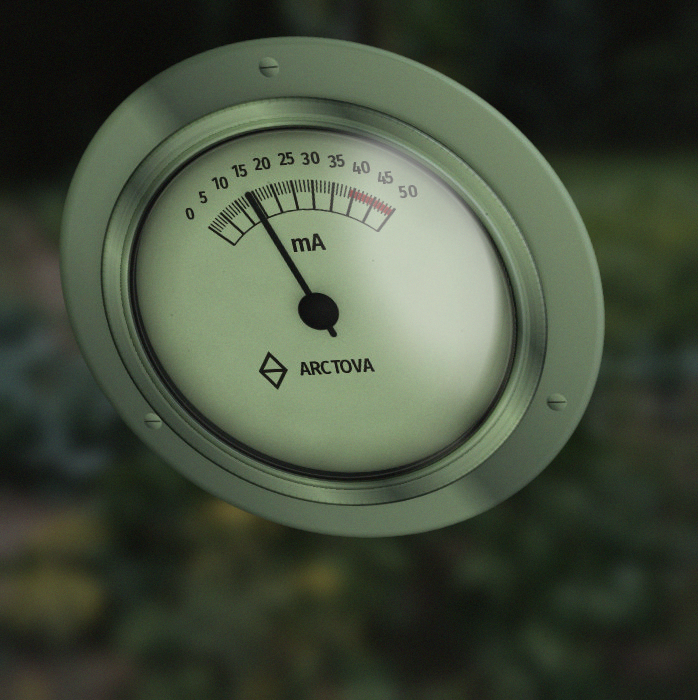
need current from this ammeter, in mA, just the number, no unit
15
